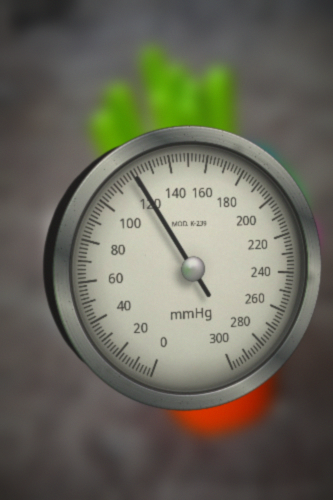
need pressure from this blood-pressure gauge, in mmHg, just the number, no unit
120
